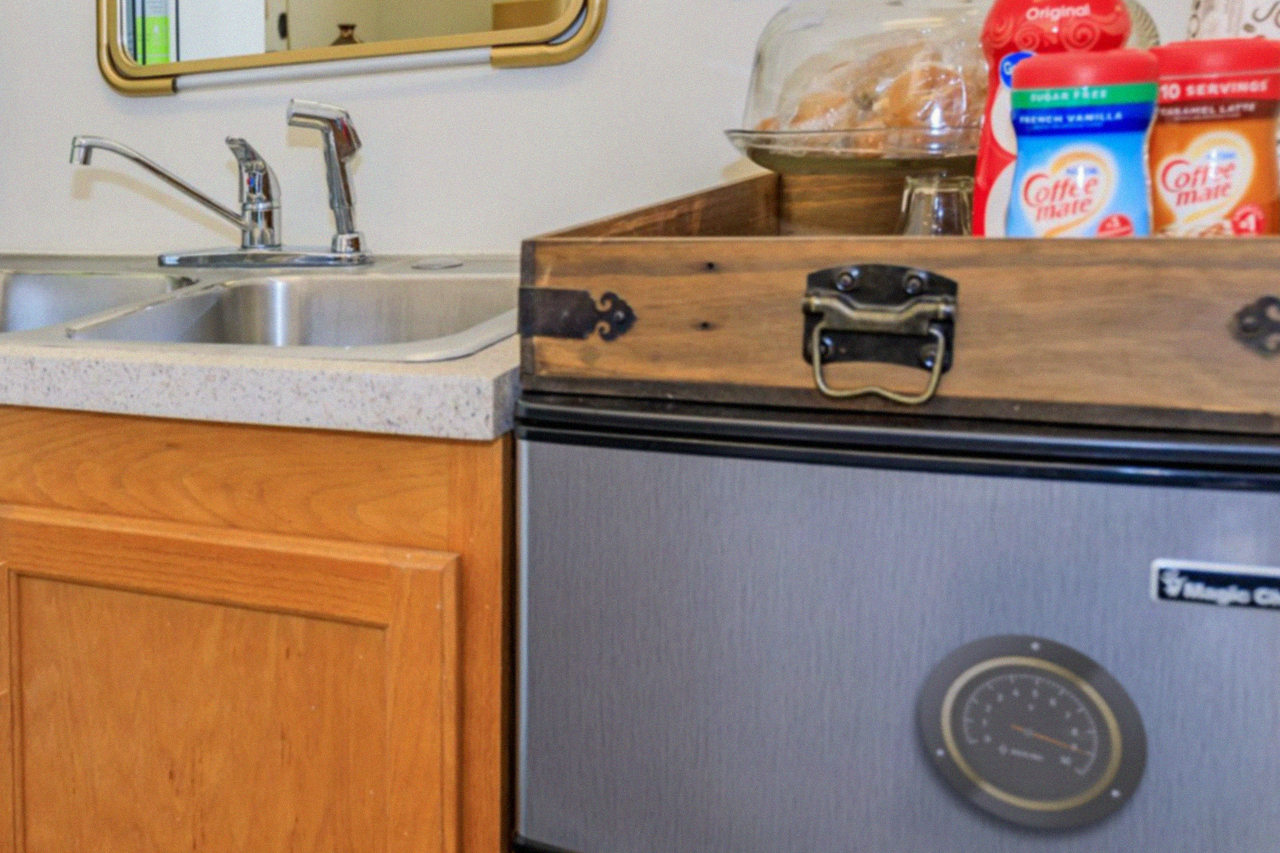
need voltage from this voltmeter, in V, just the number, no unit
9
